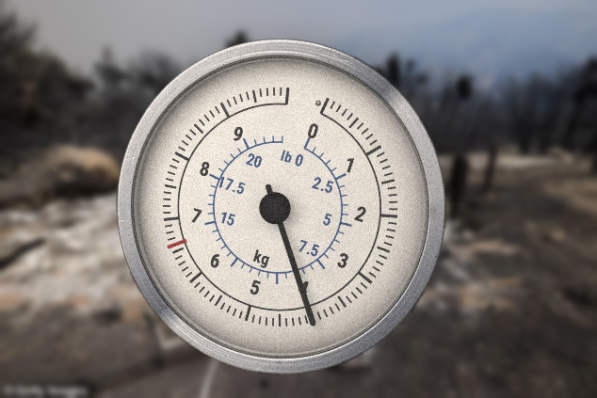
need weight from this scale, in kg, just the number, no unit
4
